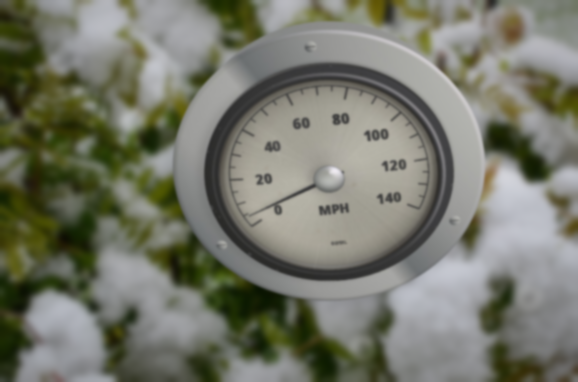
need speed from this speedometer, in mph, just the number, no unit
5
